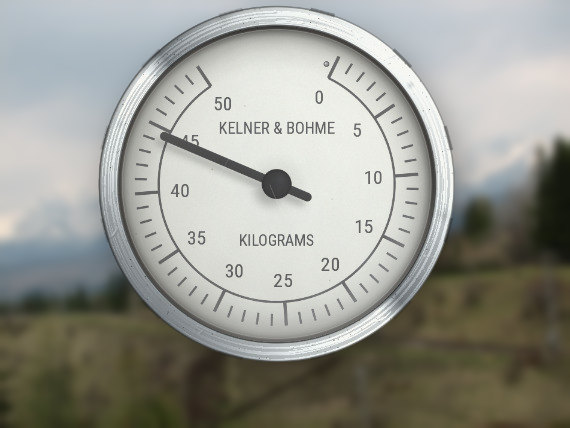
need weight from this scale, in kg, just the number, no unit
44.5
